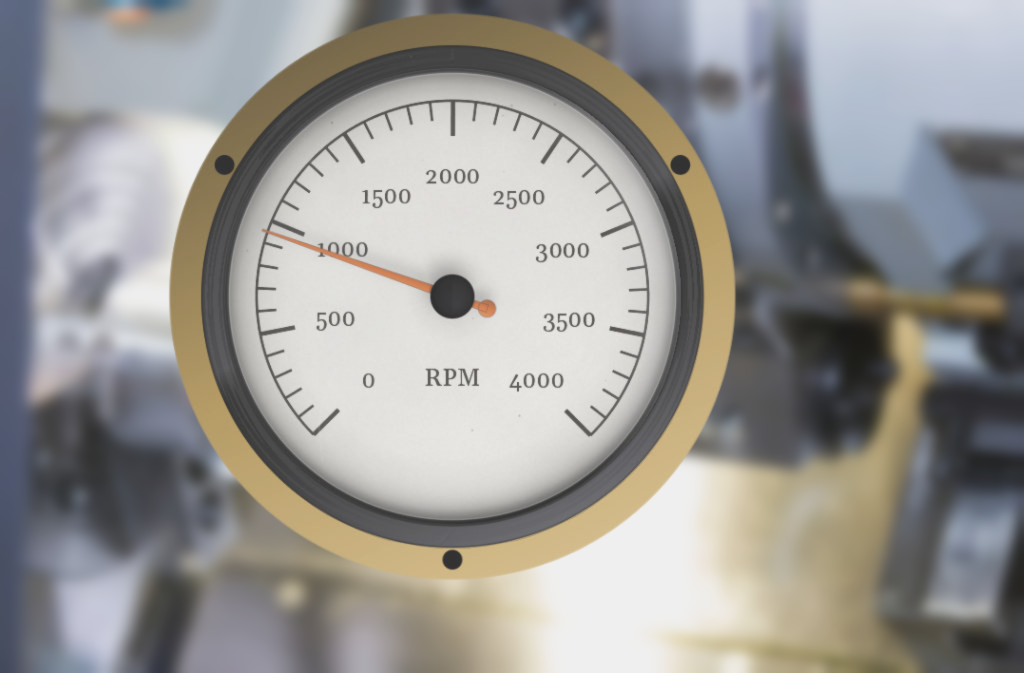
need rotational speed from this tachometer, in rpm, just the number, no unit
950
